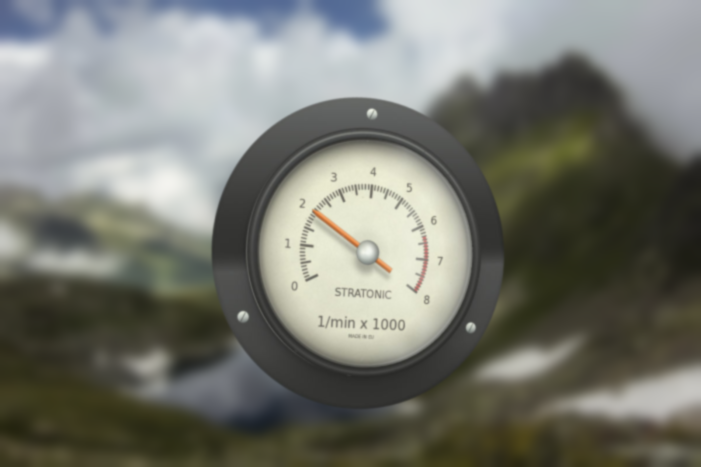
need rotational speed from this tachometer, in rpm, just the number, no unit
2000
